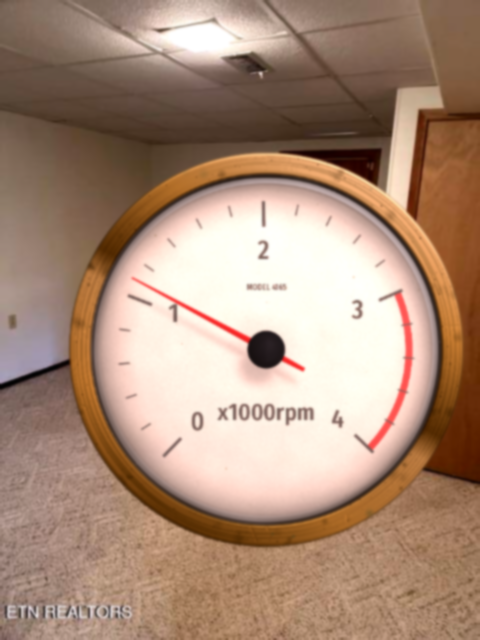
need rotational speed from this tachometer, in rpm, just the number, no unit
1100
